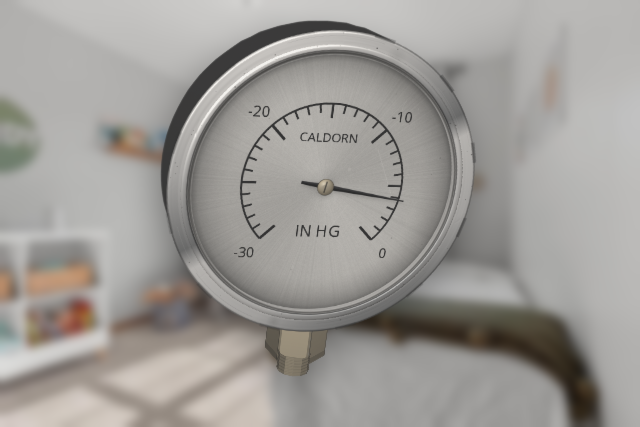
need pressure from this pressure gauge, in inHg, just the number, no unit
-4
